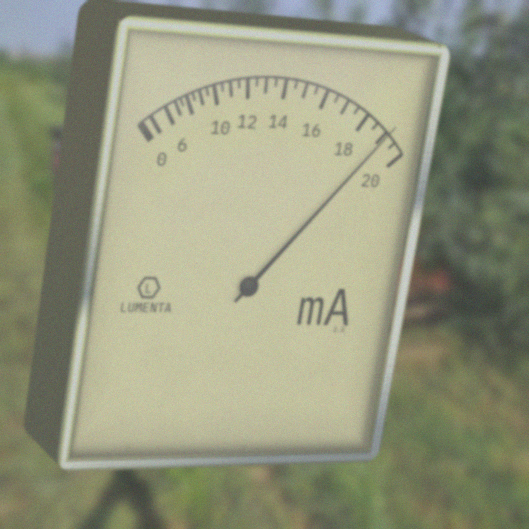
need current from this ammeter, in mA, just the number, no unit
19
